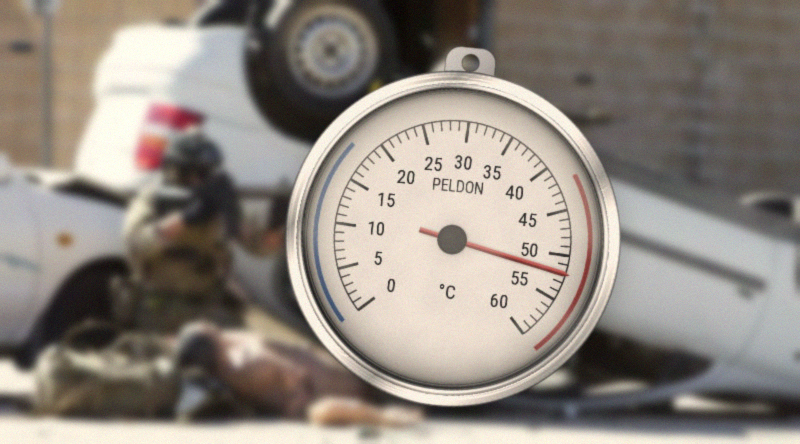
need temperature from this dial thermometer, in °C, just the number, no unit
52
